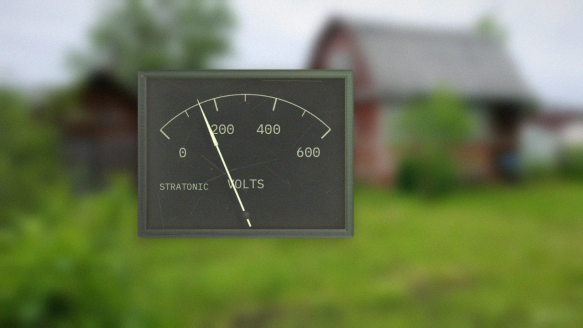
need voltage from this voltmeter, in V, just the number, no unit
150
